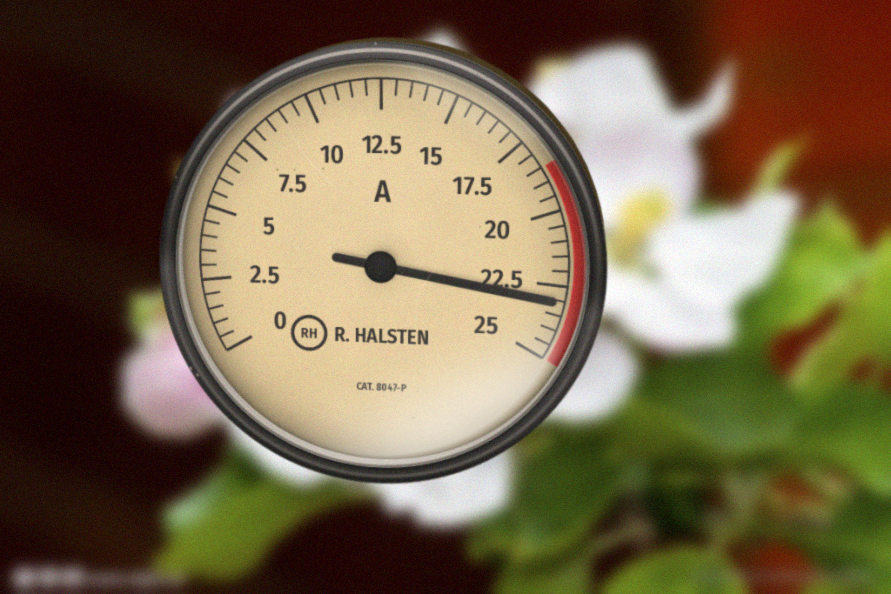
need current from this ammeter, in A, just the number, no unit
23
